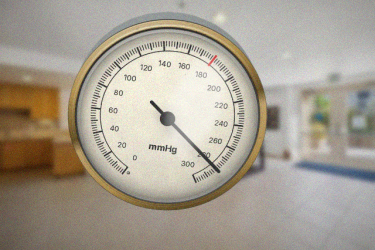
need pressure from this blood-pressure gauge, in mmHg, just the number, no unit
280
